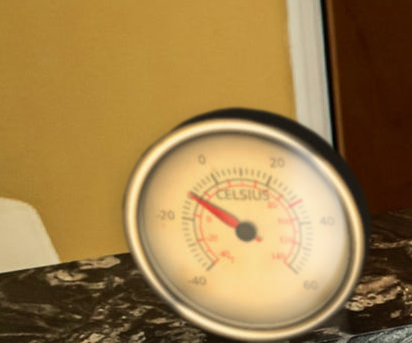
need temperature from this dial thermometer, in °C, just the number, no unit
-10
